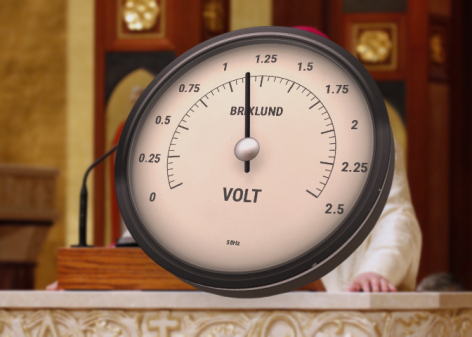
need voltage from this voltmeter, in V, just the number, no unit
1.15
